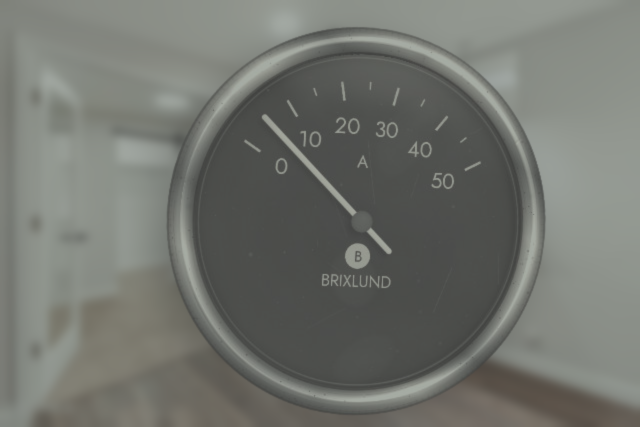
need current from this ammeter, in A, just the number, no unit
5
